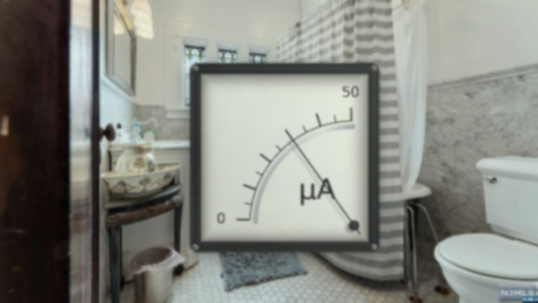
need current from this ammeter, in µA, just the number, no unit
30
